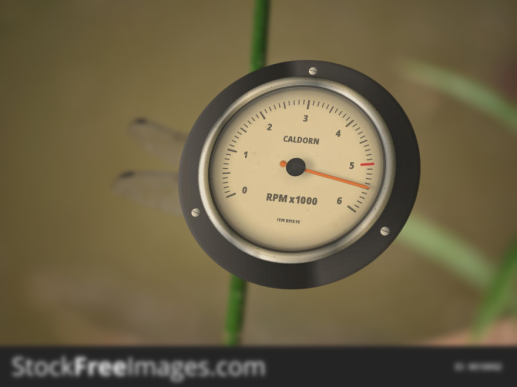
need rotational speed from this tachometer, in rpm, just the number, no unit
5500
